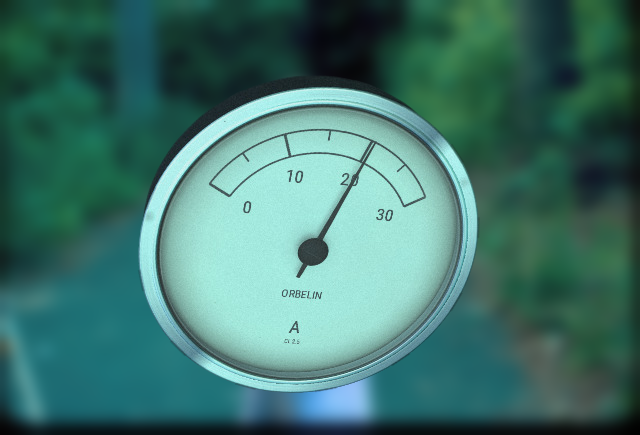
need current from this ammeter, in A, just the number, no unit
20
